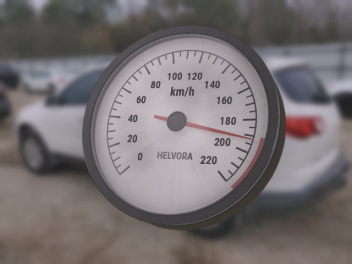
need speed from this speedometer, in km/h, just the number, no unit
192.5
